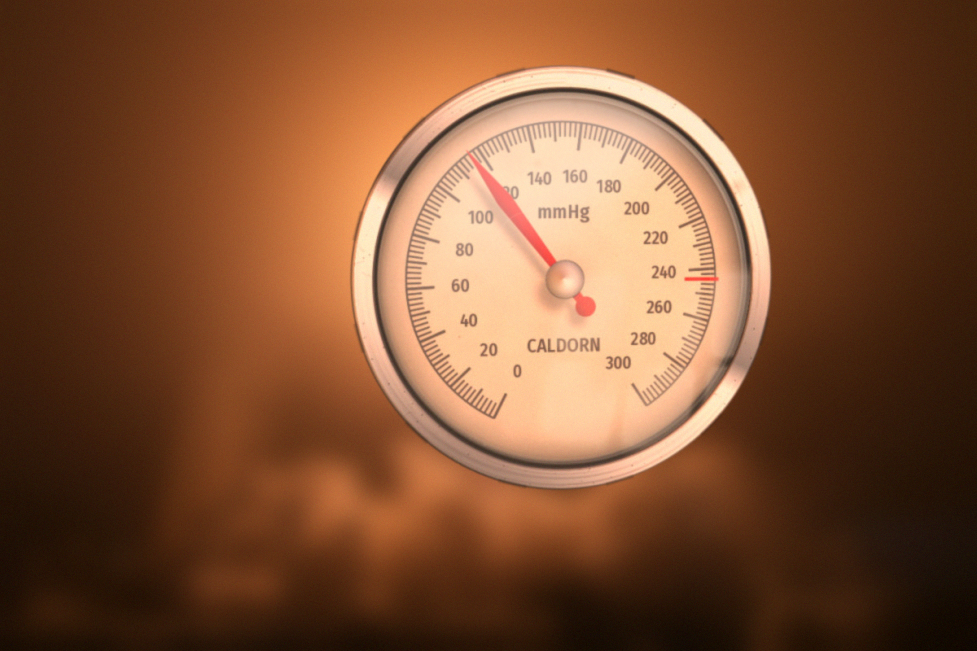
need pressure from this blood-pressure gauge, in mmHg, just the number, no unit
116
